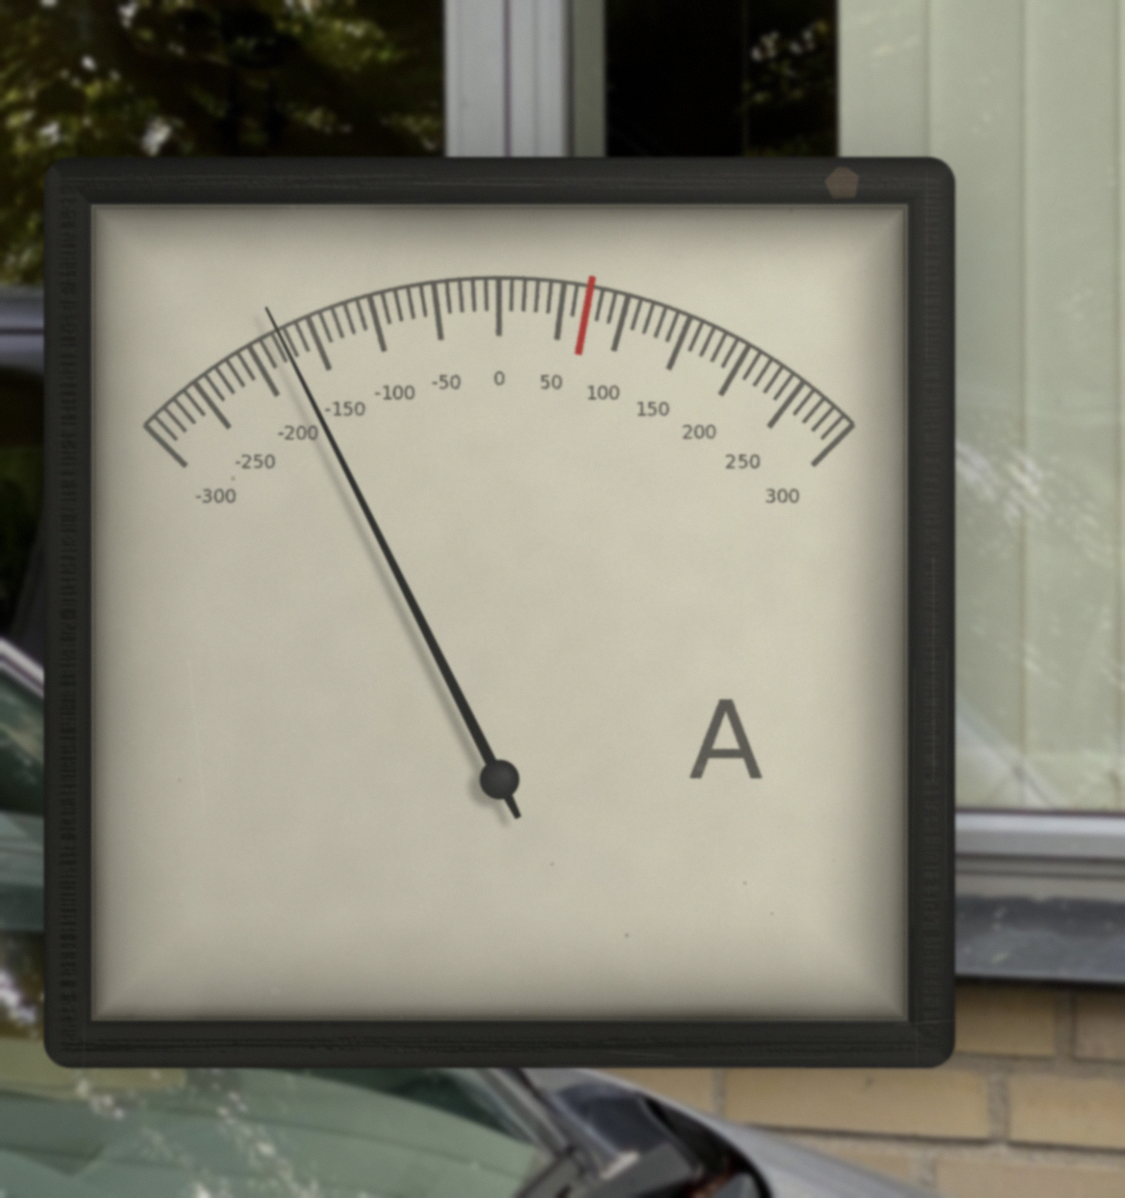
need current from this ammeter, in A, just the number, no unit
-175
